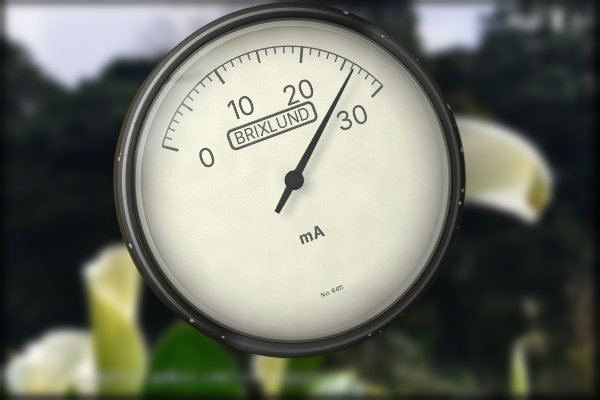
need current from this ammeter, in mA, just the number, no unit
26
